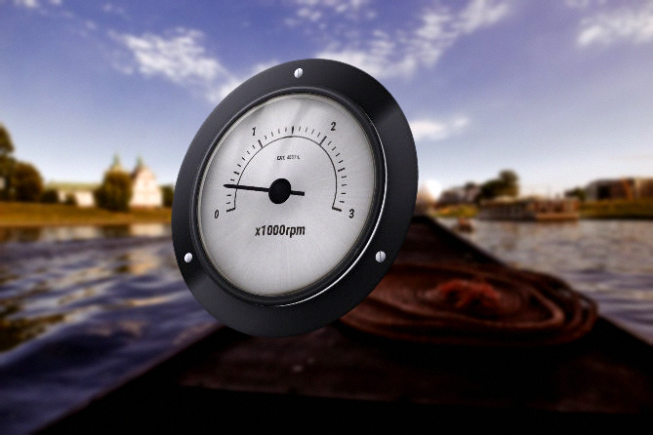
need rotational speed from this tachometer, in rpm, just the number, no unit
300
